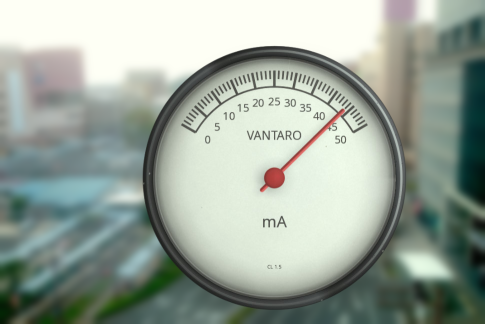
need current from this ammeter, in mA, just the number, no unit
44
